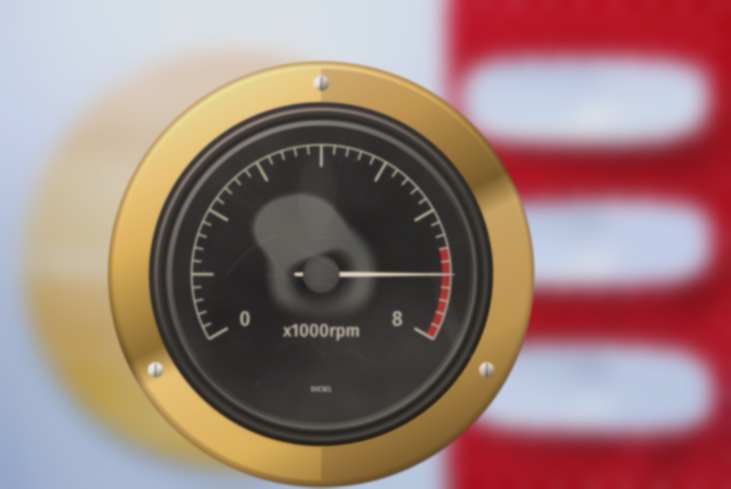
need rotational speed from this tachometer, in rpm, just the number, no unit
7000
